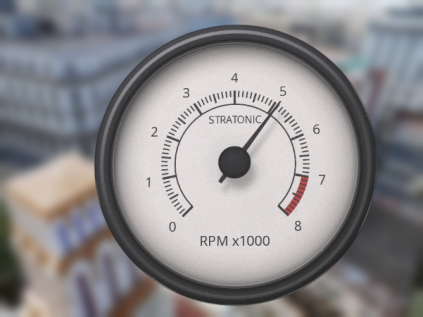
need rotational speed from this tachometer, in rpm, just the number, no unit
5100
